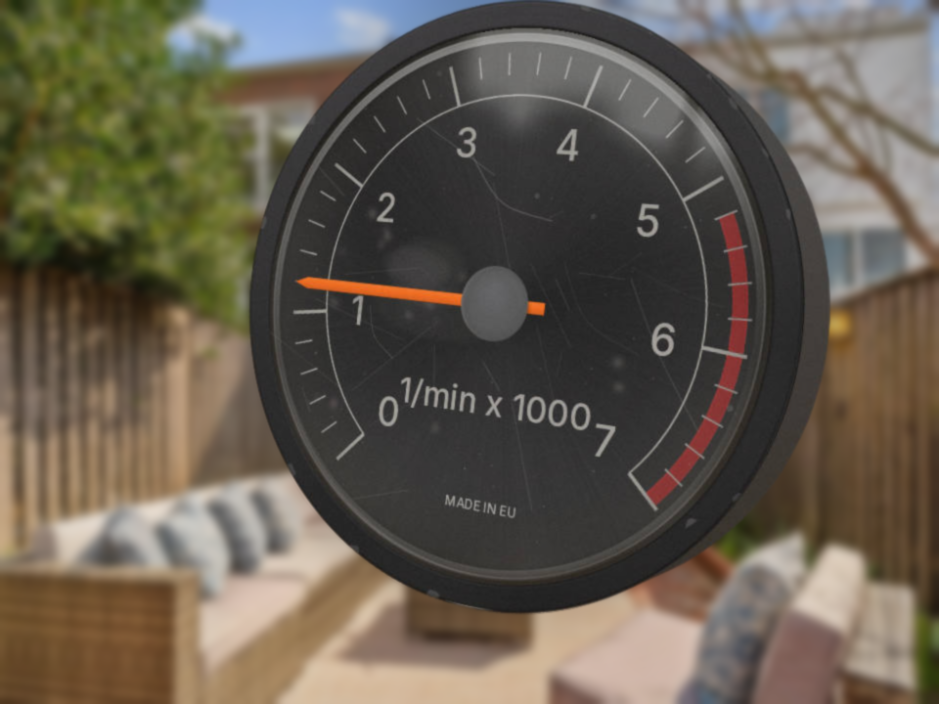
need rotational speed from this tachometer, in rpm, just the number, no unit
1200
